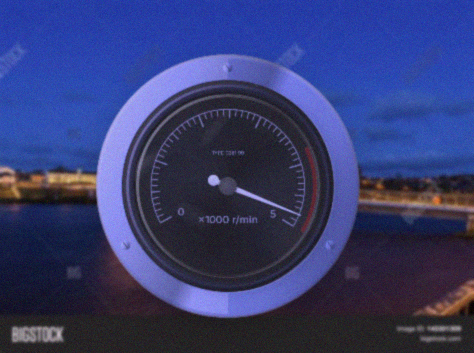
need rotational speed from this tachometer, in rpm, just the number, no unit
4800
